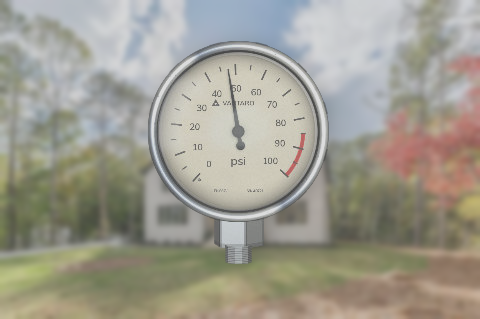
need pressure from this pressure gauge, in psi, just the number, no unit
47.5
